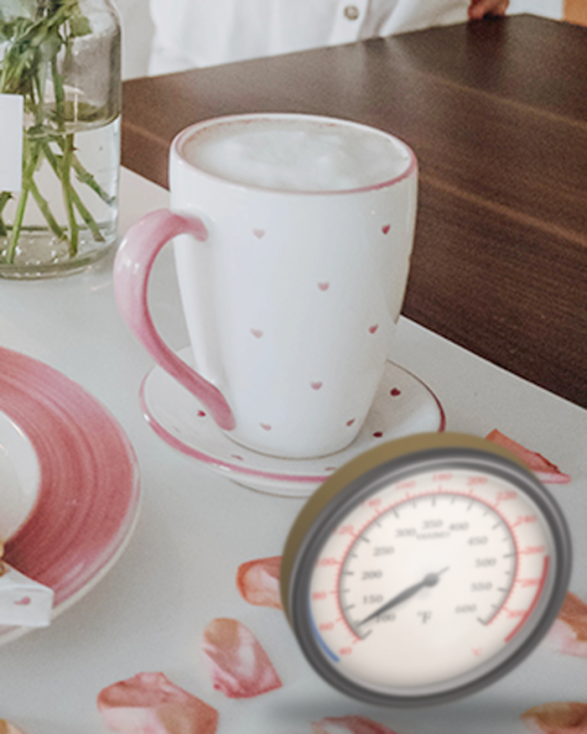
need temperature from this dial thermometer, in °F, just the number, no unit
125
